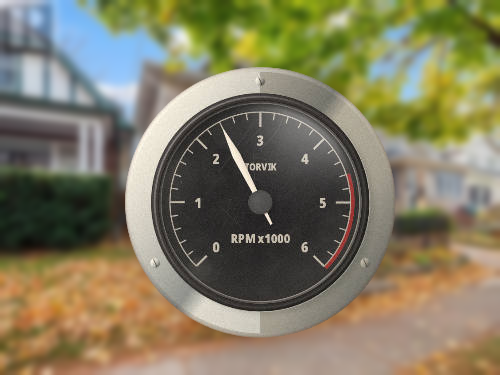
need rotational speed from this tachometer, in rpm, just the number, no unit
2400
